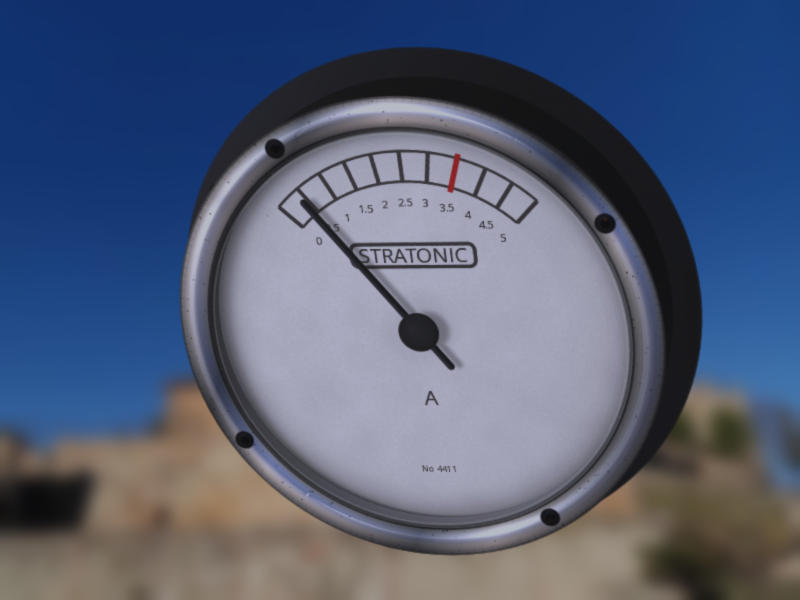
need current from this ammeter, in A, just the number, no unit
0.5
